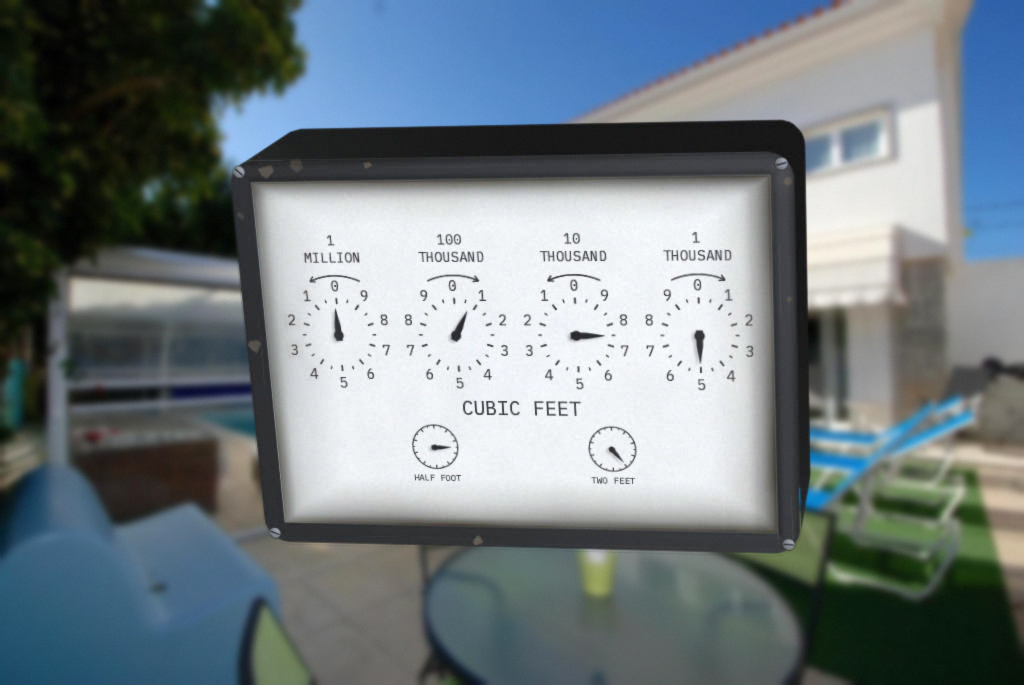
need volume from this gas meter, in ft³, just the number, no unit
7500
